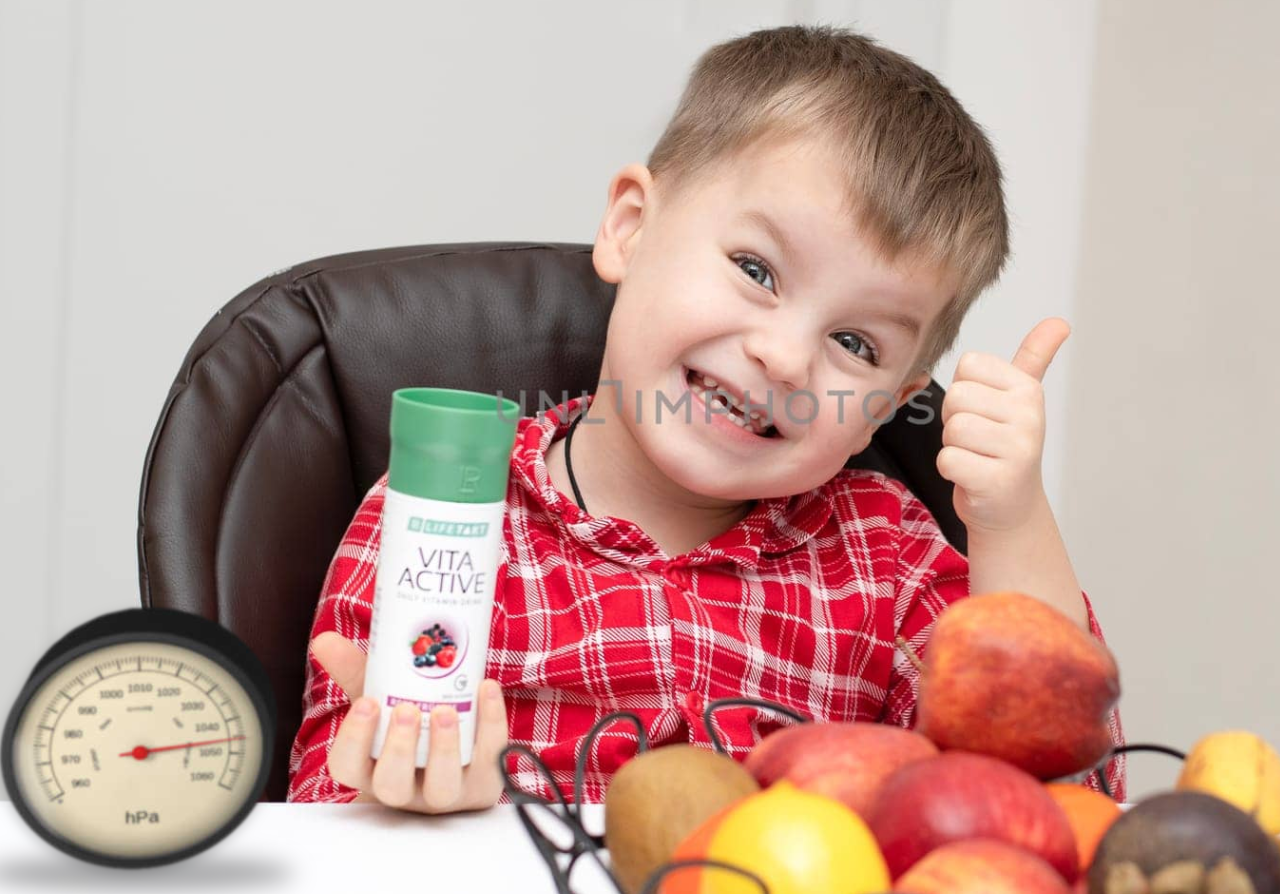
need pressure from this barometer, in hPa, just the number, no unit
1045
